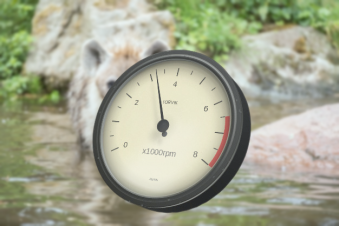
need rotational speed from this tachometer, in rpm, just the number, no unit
3250
